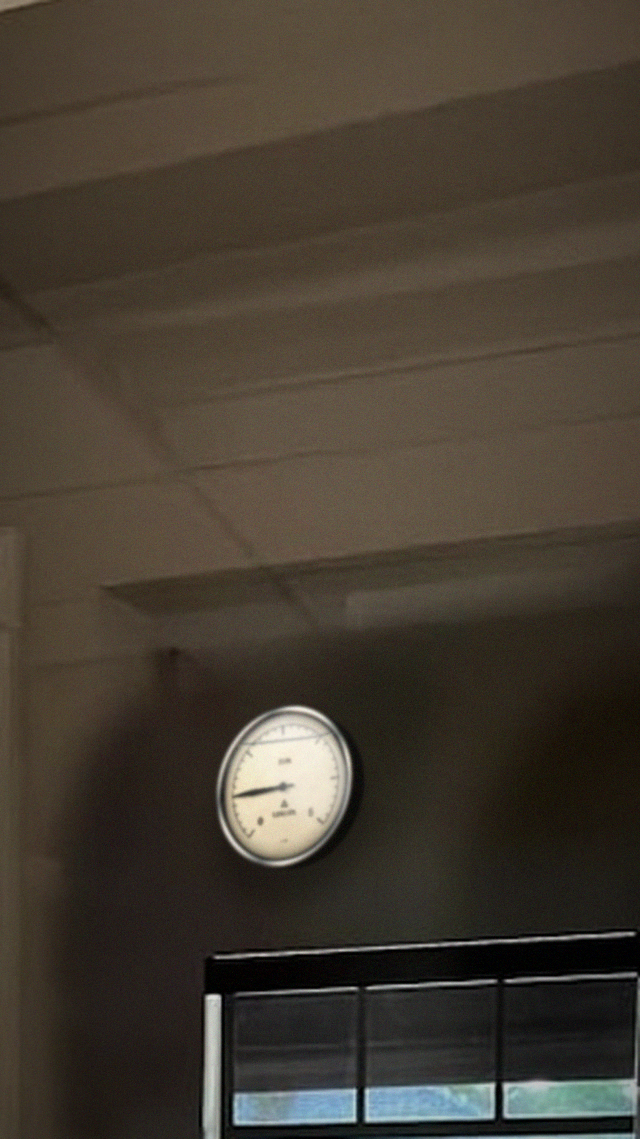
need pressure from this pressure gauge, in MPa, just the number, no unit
1
